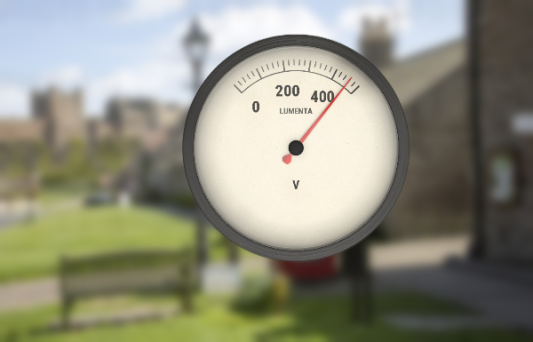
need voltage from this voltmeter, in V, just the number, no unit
460
